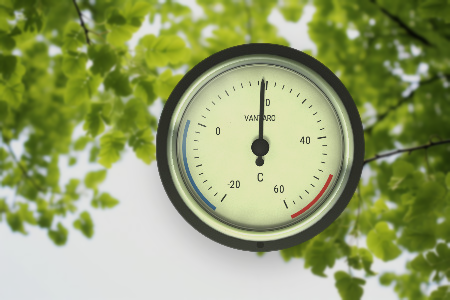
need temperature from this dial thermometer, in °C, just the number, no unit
19
